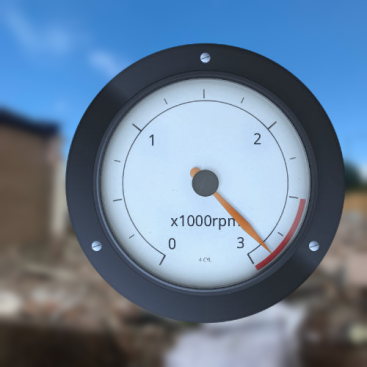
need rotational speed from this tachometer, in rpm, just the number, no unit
2875
